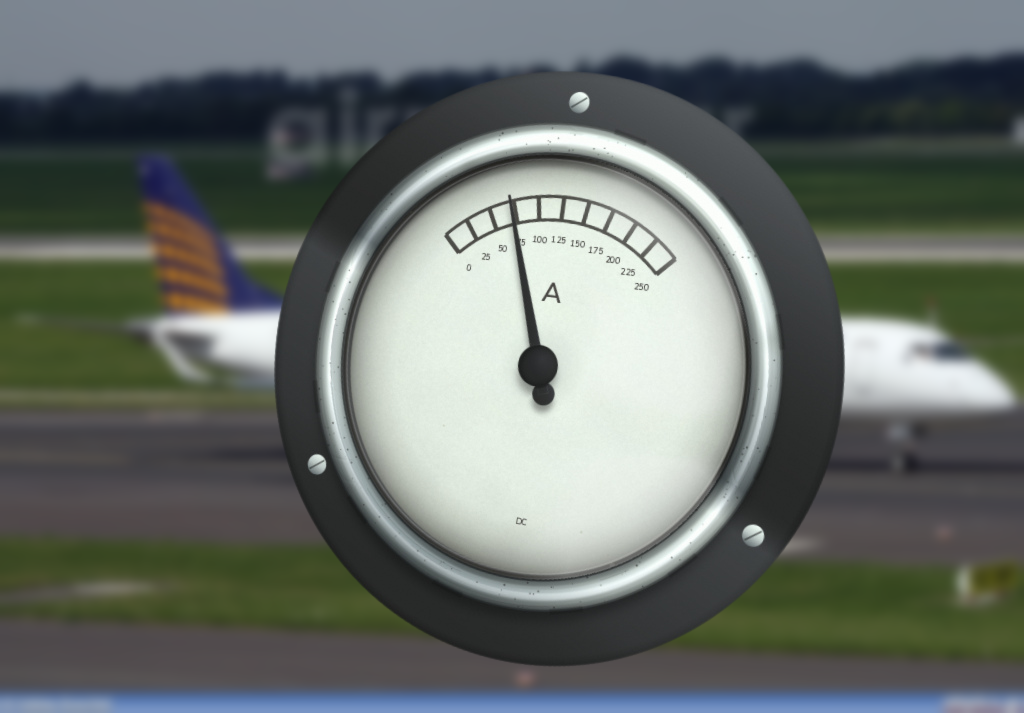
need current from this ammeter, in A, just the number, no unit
75
